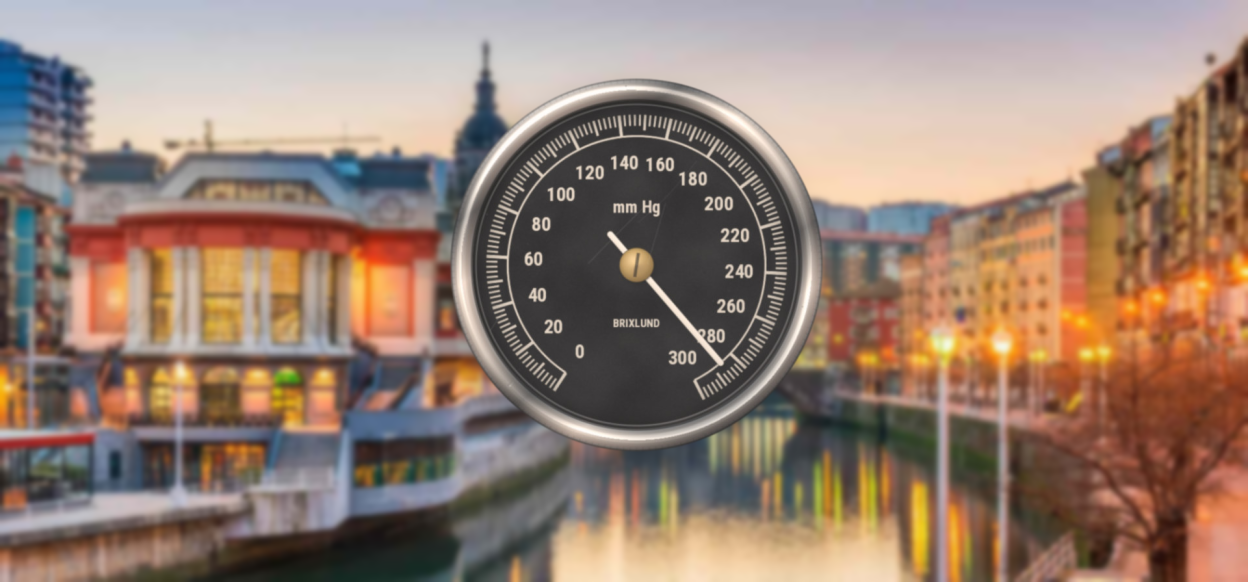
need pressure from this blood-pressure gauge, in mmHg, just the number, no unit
286
